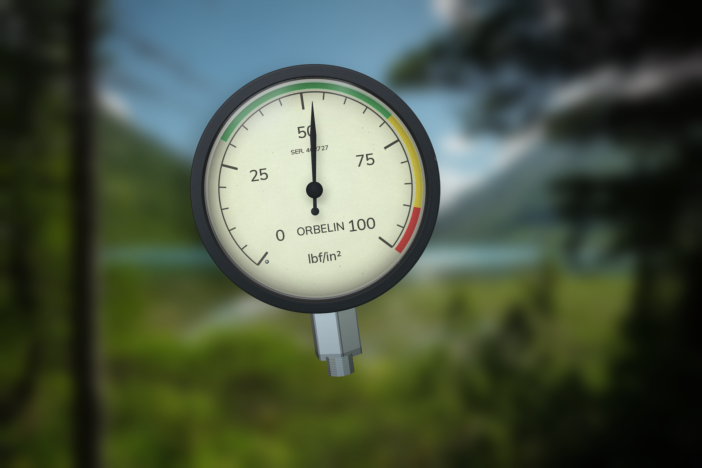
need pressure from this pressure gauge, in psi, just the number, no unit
52.5
